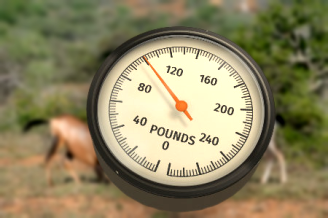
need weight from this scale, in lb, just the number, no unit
100
